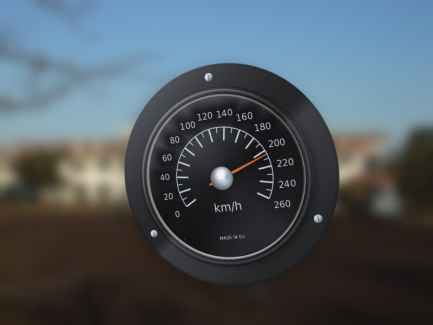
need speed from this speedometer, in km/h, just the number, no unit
205
